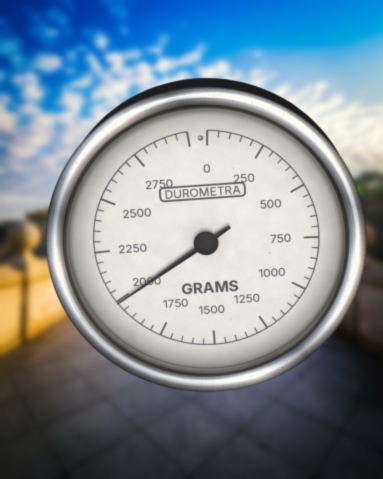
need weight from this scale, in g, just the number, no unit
2000
